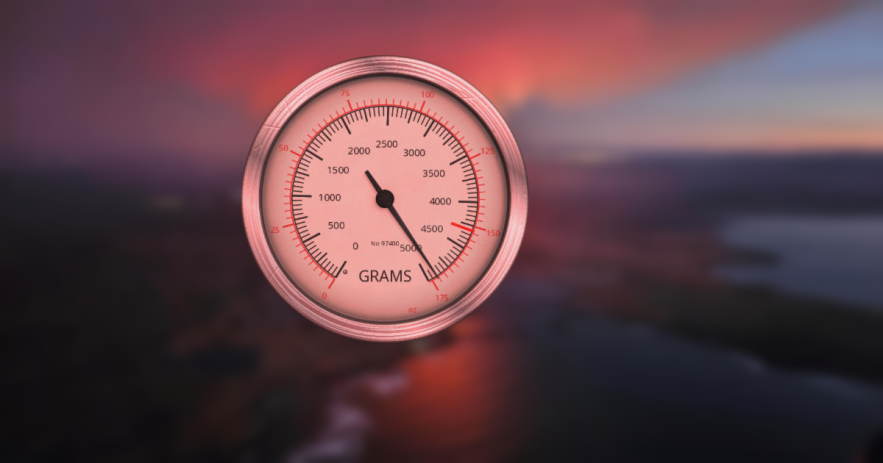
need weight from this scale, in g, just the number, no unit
4900
